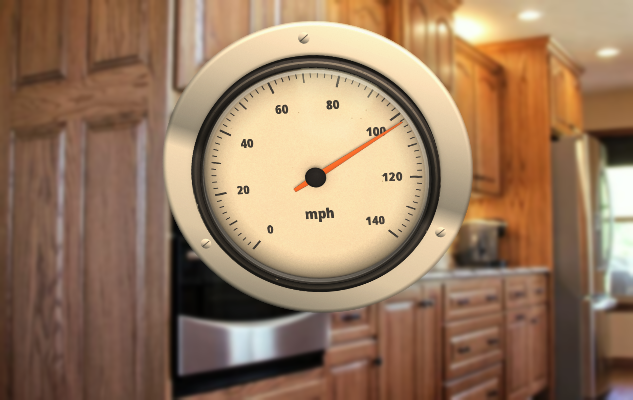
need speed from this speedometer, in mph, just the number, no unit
102
